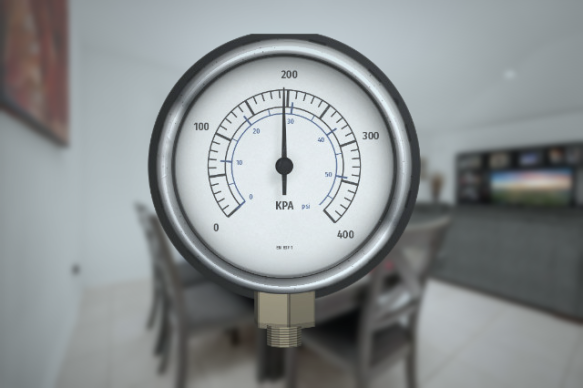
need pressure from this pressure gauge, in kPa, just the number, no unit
195
